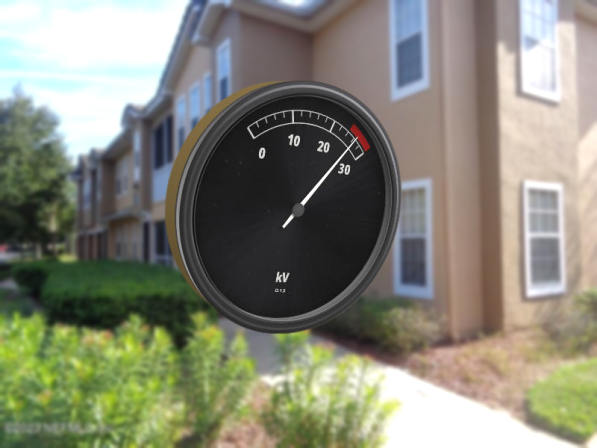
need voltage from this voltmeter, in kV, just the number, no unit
26
